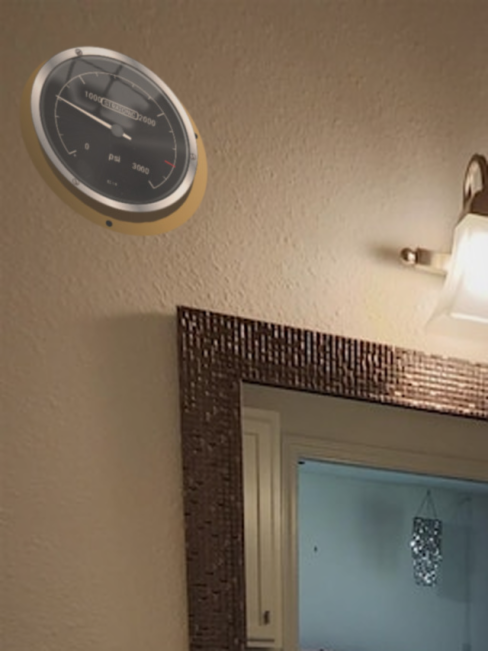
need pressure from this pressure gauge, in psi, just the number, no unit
600
